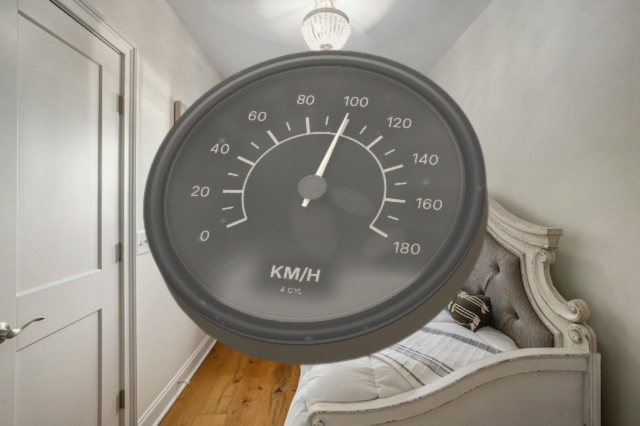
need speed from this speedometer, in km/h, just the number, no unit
100
